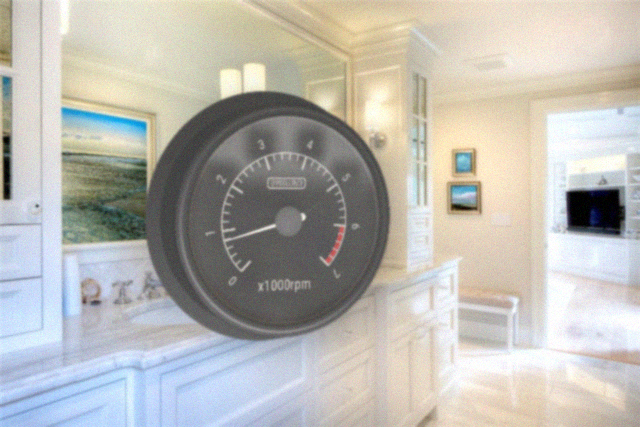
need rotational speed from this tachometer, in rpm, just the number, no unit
800
